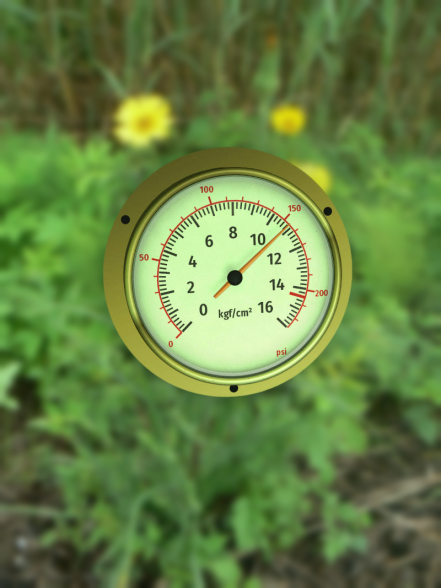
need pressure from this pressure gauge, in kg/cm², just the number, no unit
10.8
